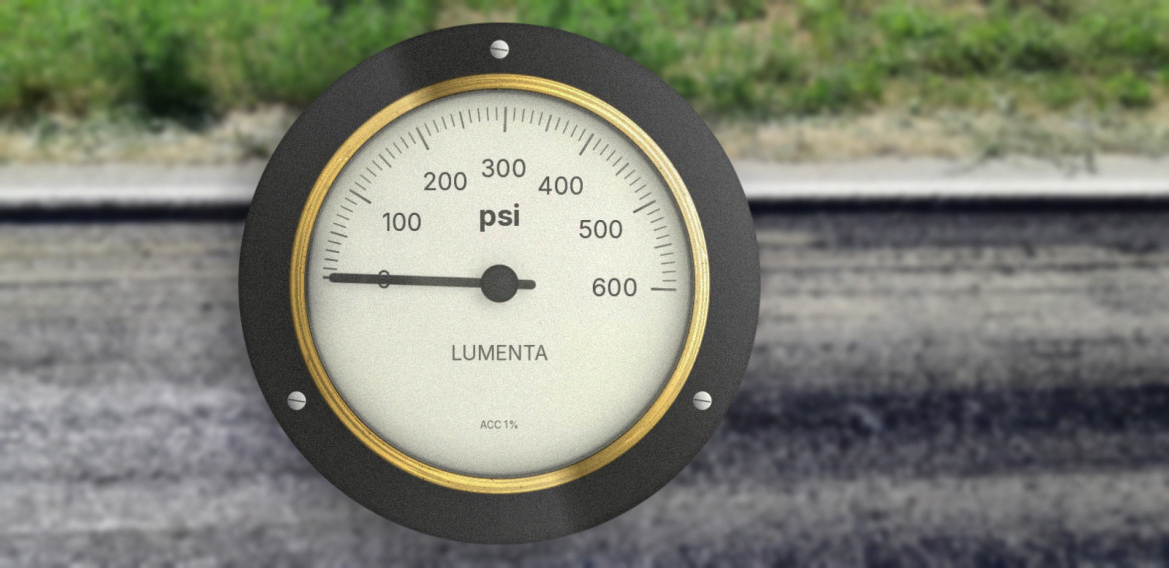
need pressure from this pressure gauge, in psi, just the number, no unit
0
